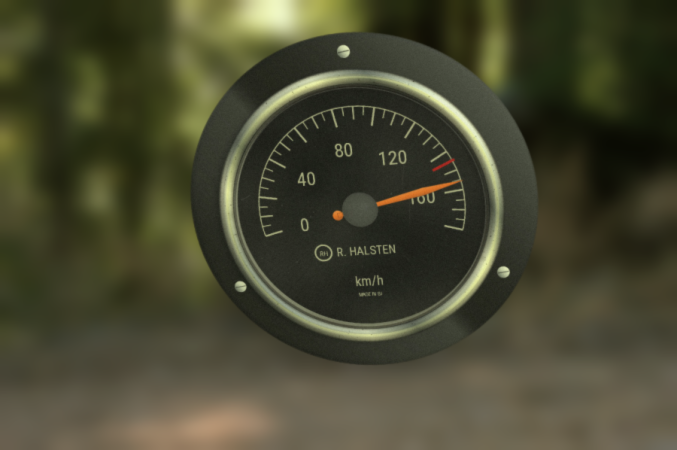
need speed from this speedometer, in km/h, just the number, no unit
155
